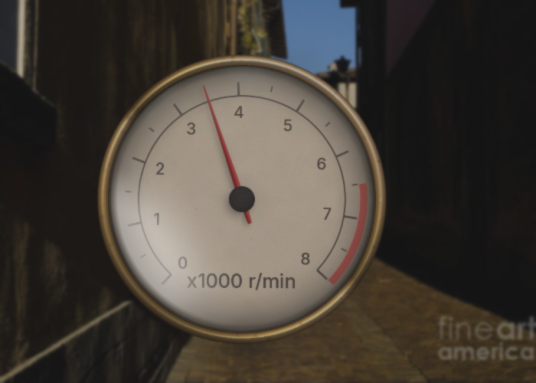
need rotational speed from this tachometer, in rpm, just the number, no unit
3500
